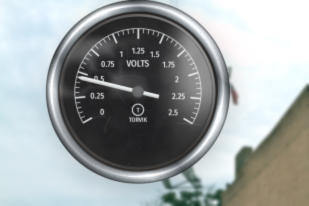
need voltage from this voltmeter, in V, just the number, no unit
0.45
